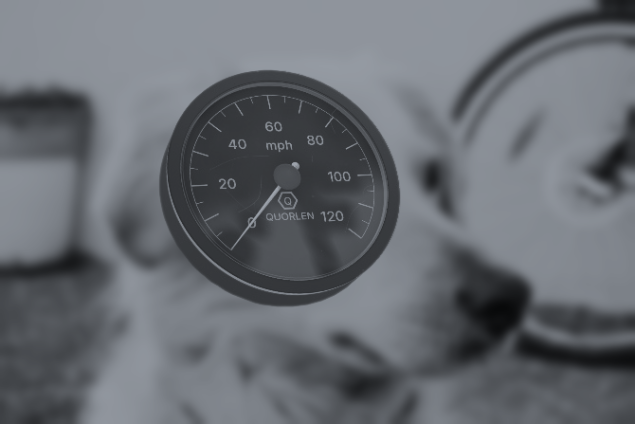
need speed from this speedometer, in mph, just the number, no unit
0
